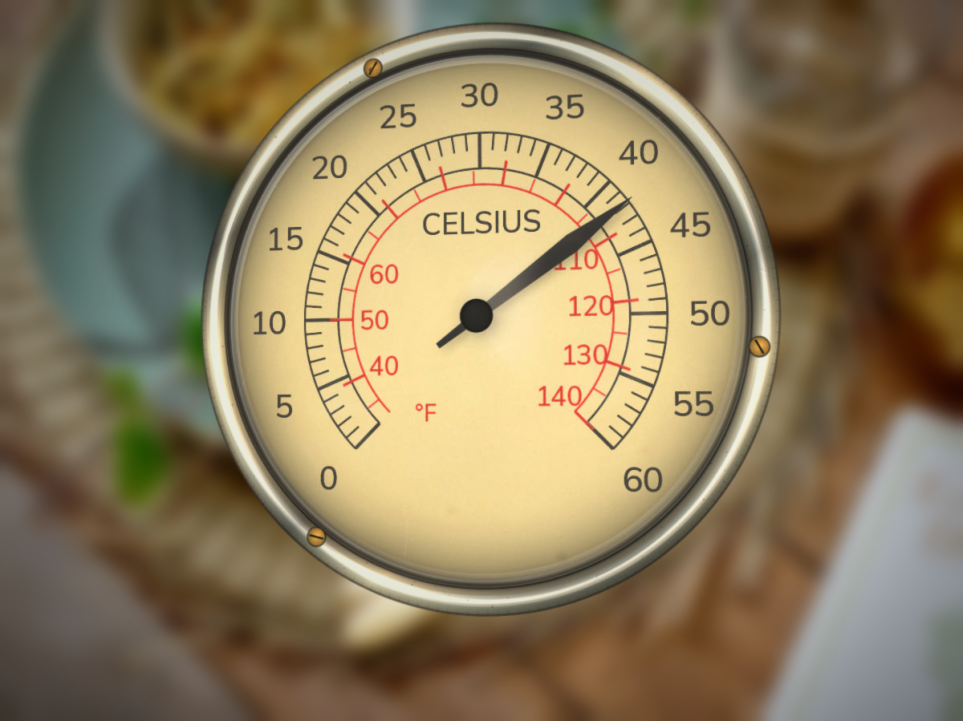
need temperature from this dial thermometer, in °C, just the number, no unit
42
